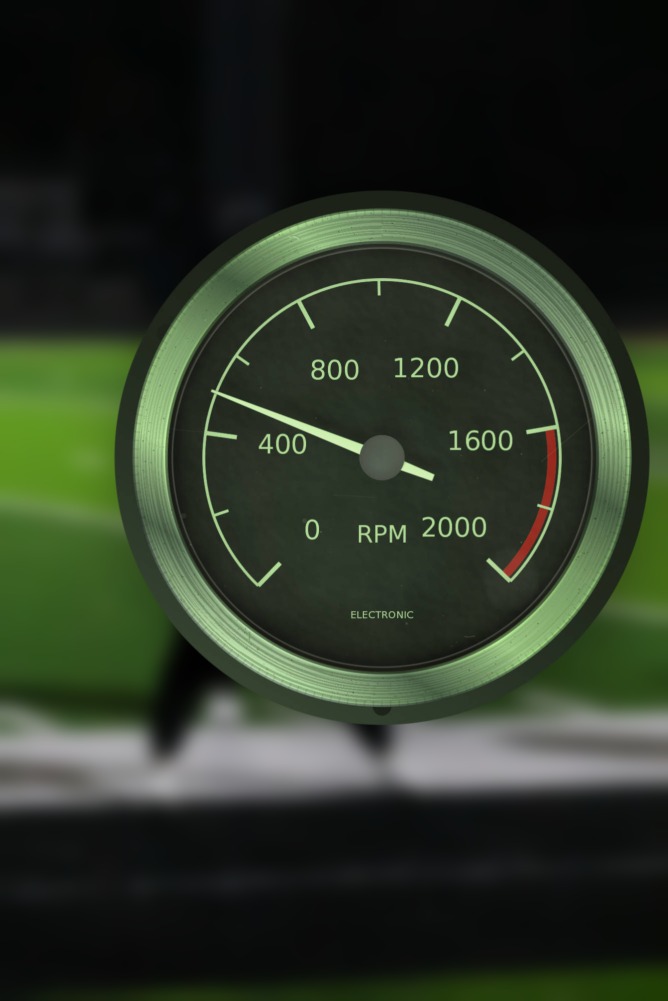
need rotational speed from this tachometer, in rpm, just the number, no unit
500
